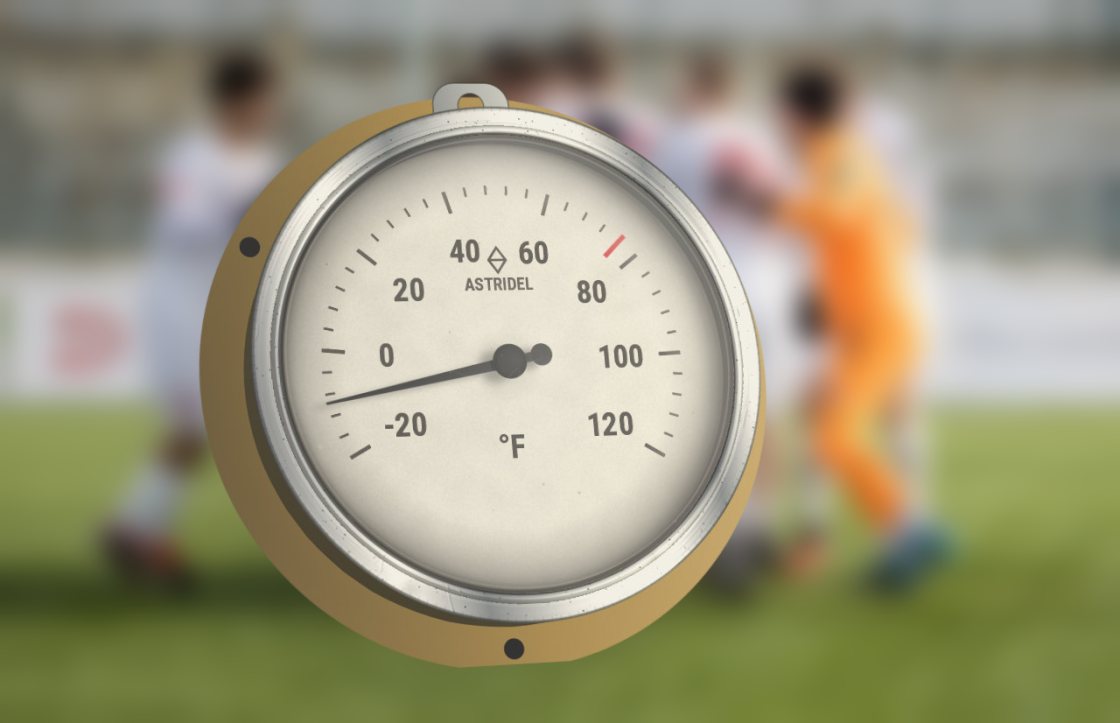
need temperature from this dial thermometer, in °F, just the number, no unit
-10
